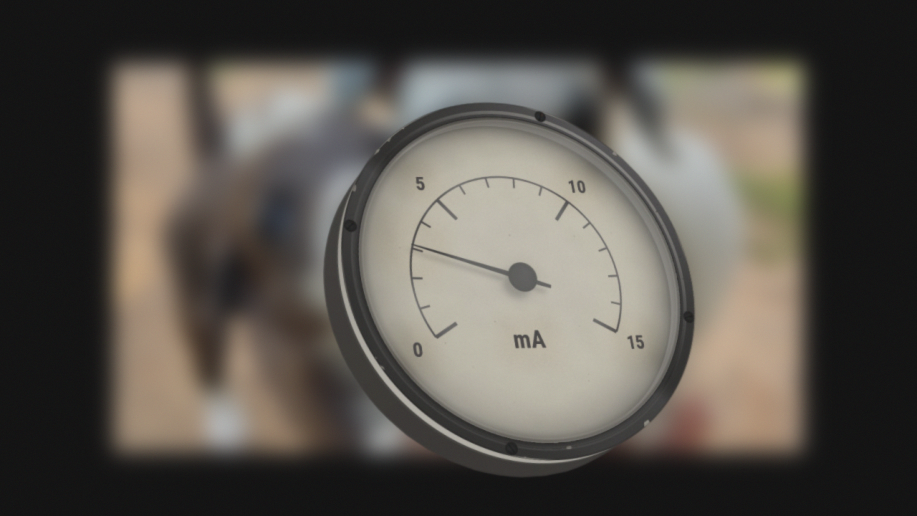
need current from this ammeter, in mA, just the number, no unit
3
